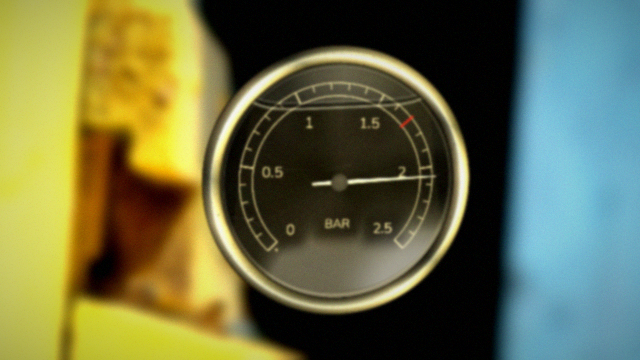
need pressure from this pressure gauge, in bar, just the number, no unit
2.05
